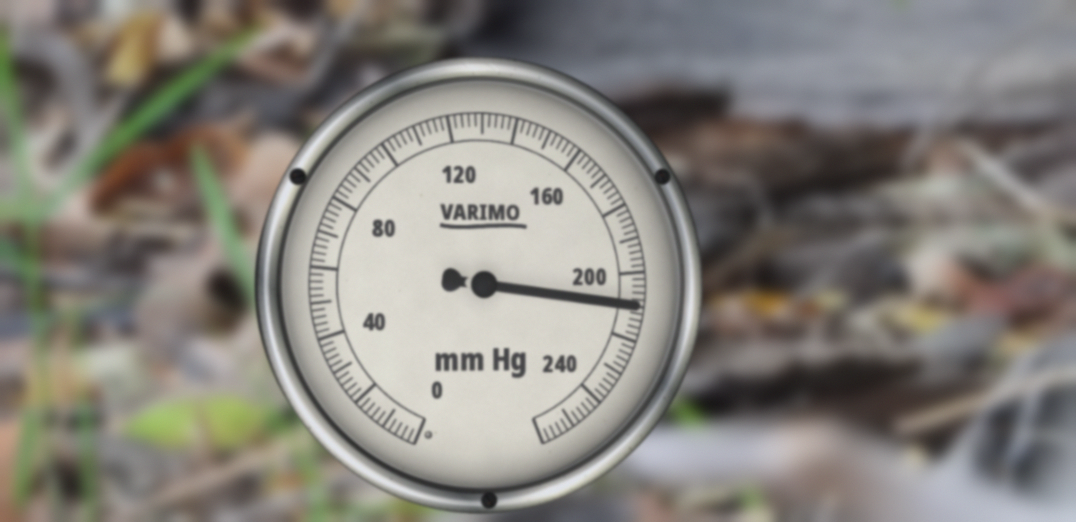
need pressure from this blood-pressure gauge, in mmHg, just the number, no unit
210
